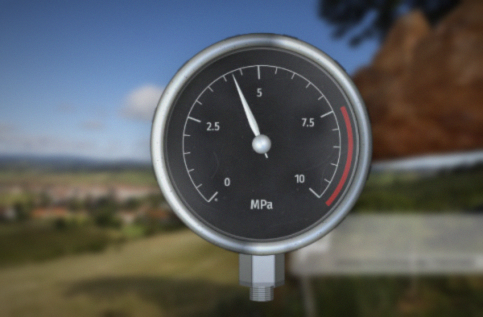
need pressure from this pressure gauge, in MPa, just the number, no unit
4.25
